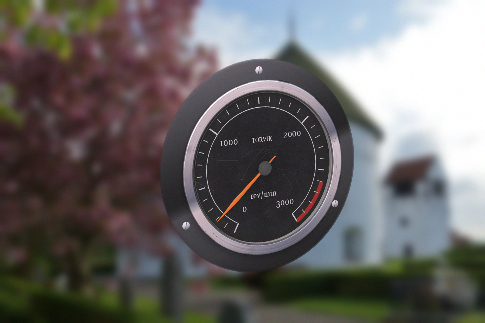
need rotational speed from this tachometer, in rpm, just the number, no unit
200
